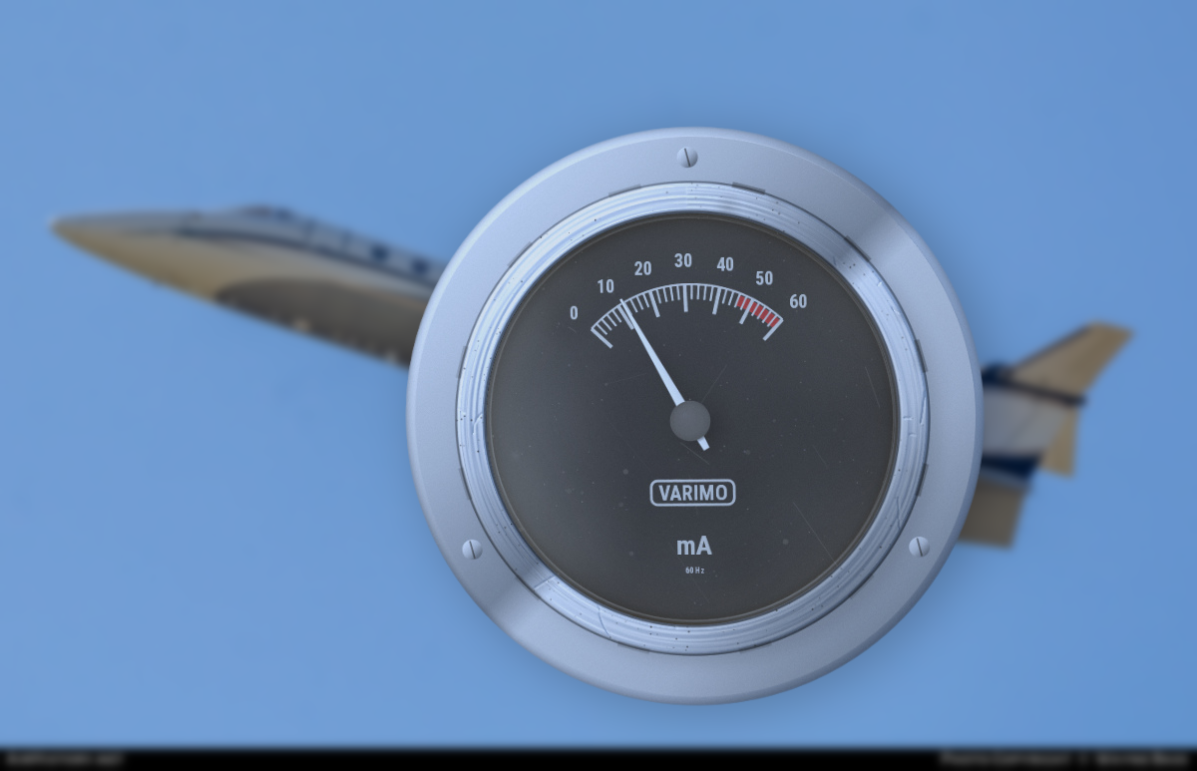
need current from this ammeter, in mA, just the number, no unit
12
